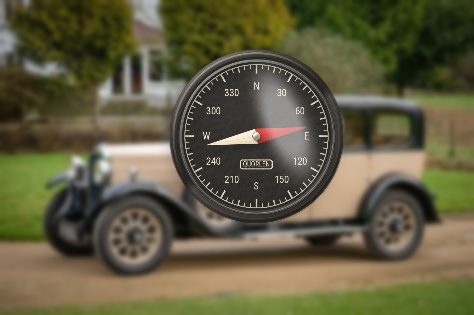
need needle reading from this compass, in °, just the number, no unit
80
